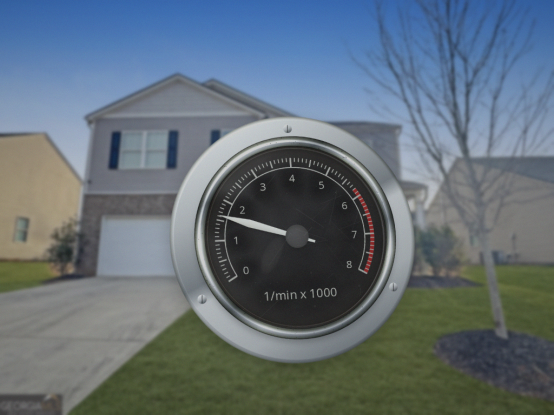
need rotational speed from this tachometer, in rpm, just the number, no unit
1600
